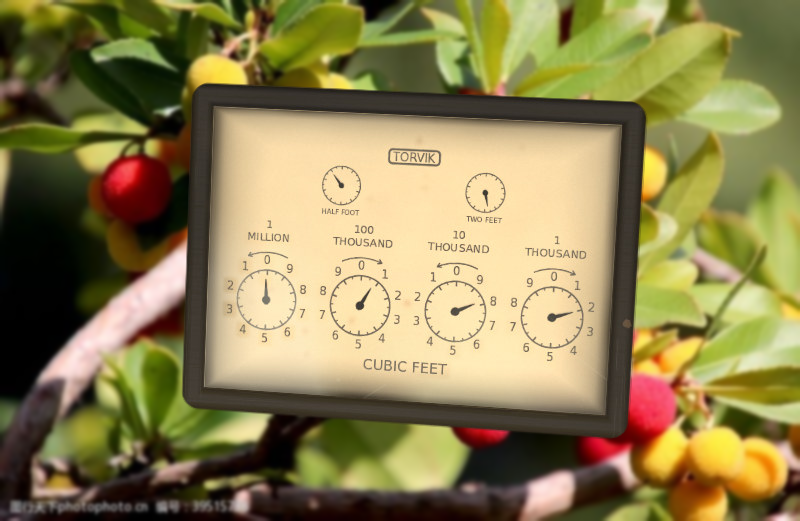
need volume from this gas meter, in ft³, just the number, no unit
8200
